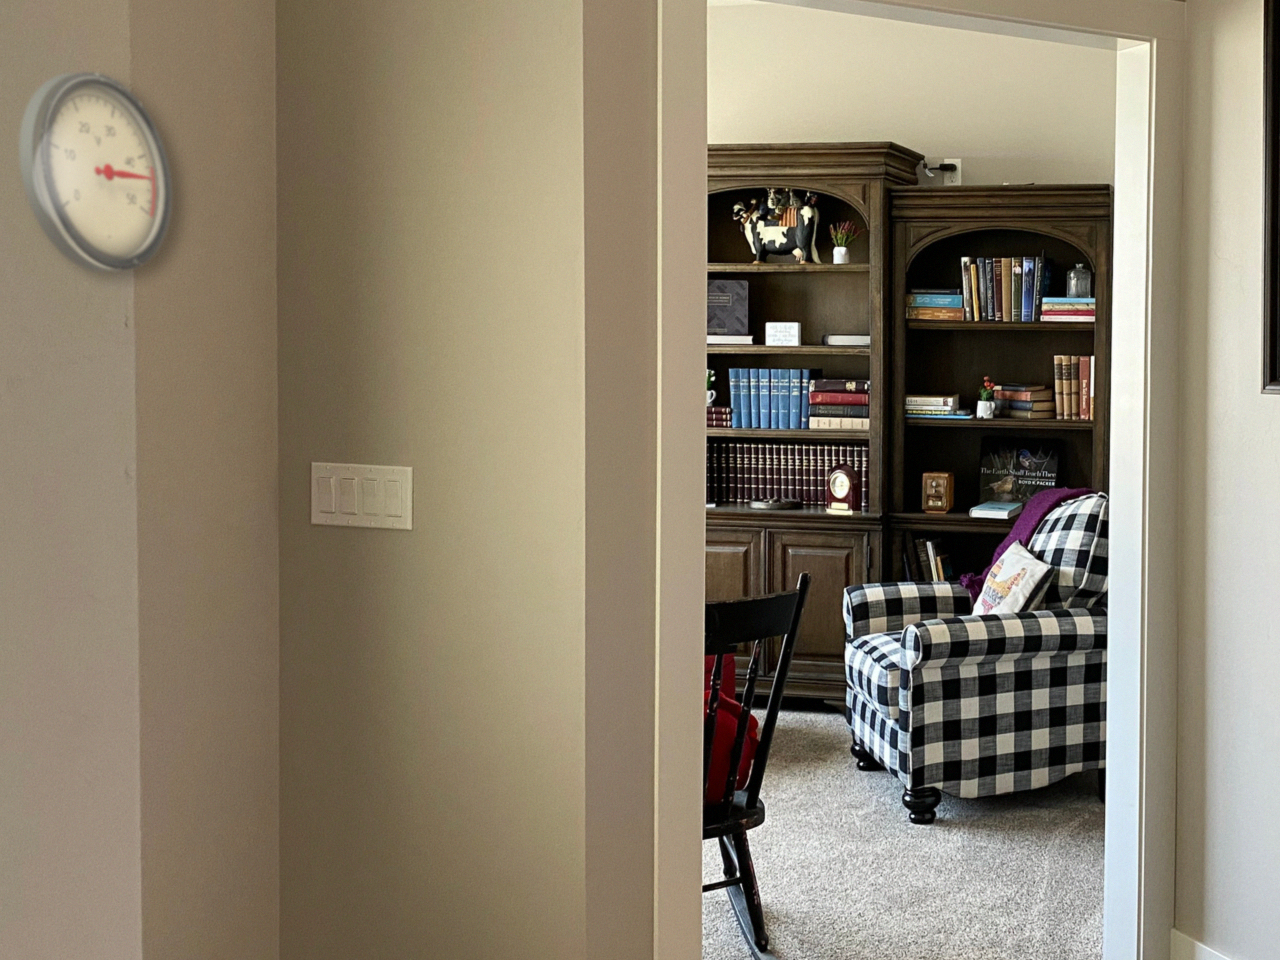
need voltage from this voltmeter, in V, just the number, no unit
44
